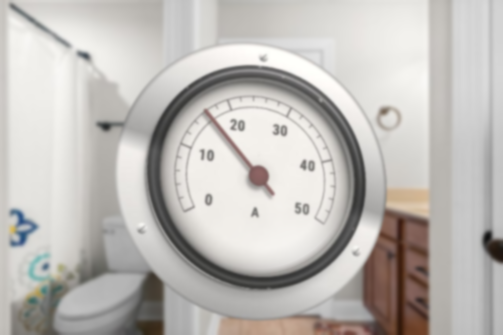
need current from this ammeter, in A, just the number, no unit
16
